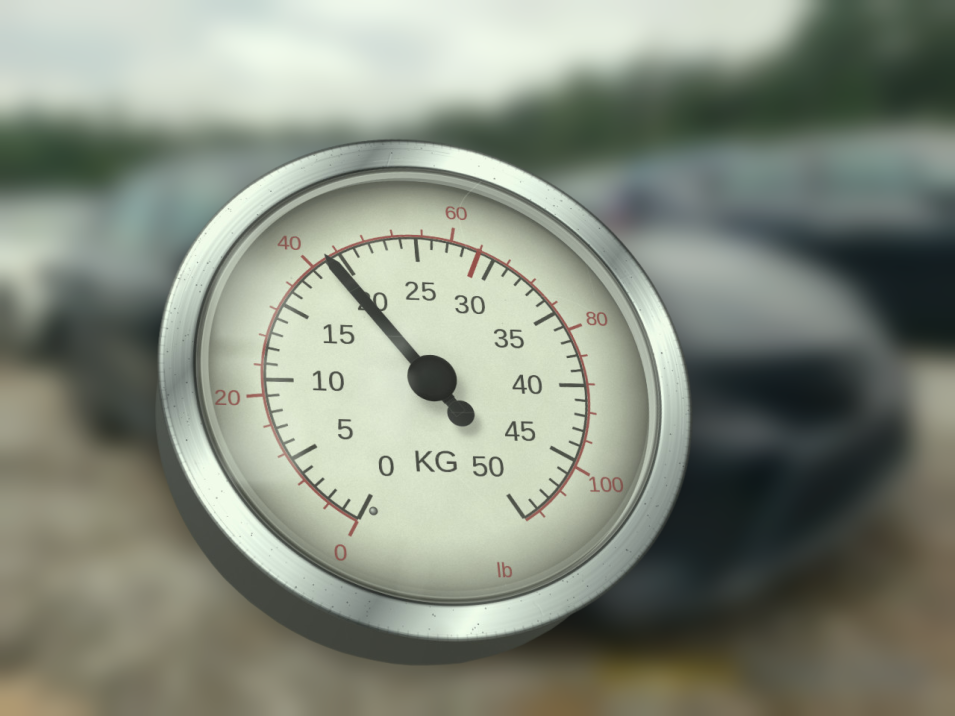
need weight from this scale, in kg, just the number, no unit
19
